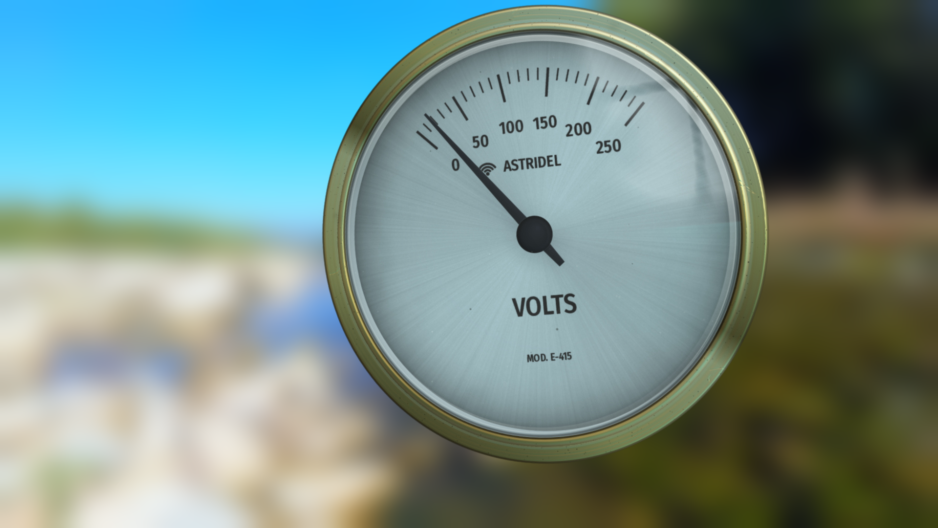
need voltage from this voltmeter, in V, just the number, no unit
20
